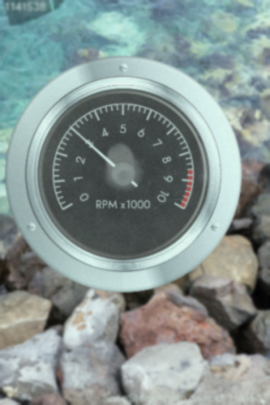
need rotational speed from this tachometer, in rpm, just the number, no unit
3000
